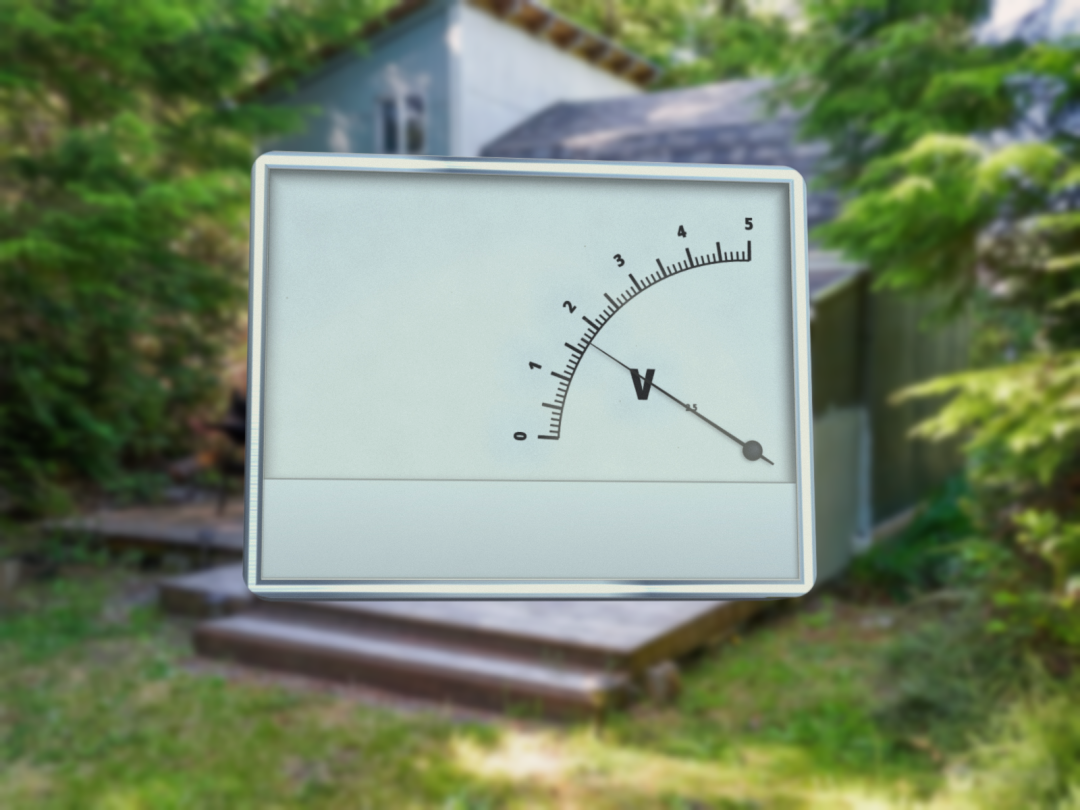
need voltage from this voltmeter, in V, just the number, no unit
1.7
